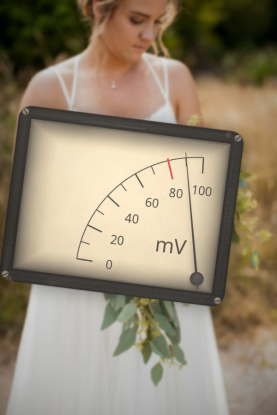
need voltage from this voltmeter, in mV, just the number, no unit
90
